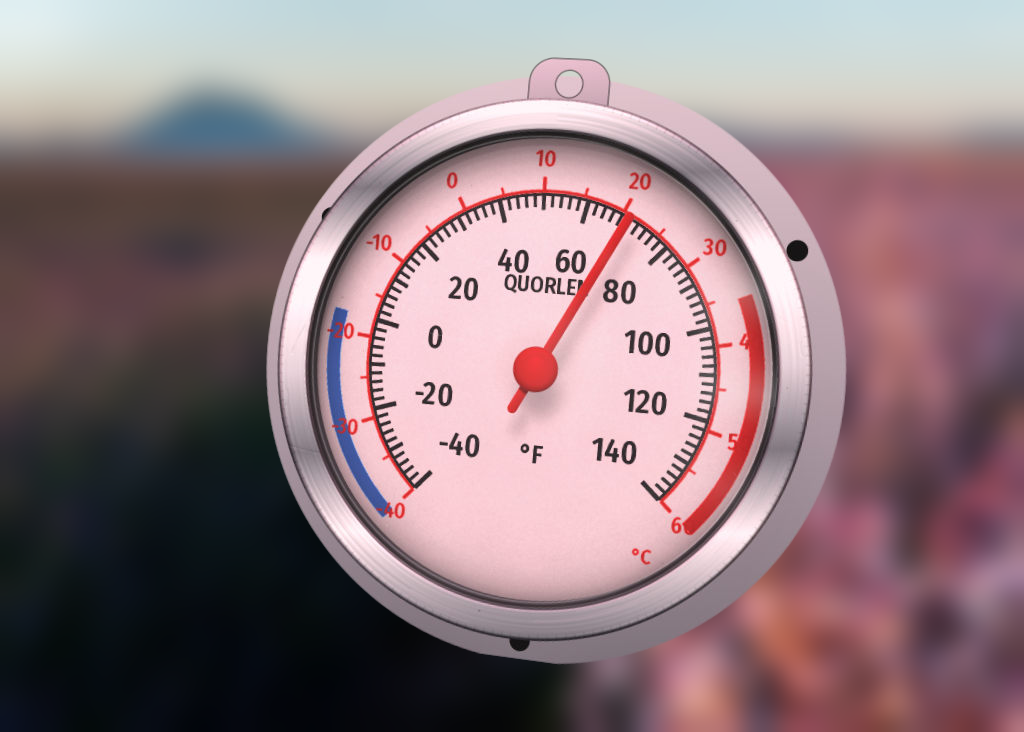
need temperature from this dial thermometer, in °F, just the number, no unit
70
